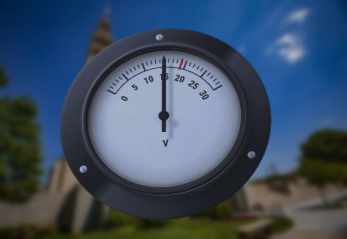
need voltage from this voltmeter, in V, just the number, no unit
15
